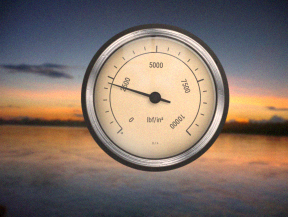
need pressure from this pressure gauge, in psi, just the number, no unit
2250
